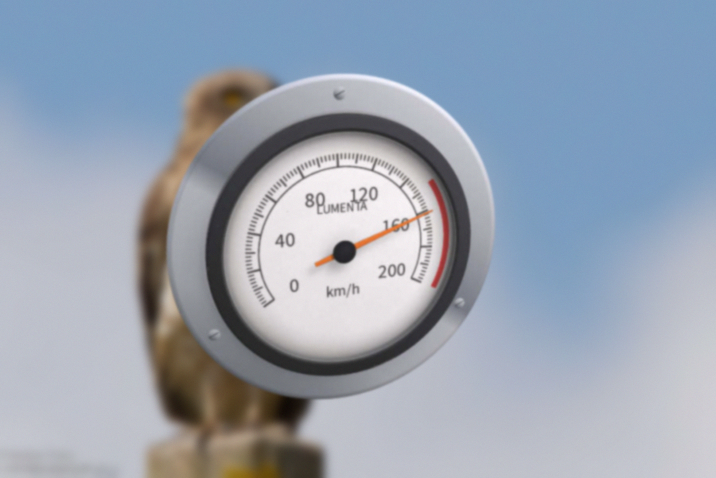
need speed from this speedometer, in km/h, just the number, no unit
160
